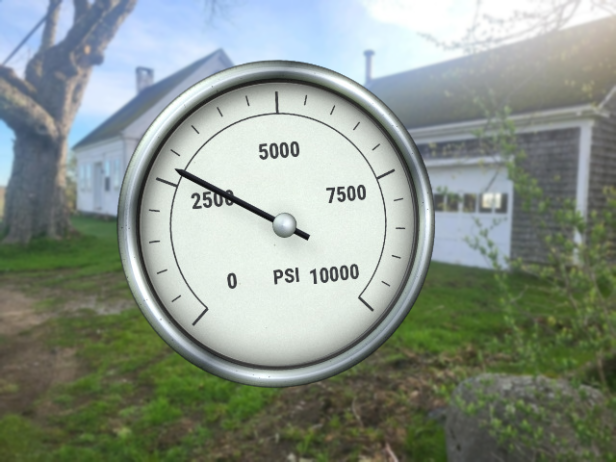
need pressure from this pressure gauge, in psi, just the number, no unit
2750
